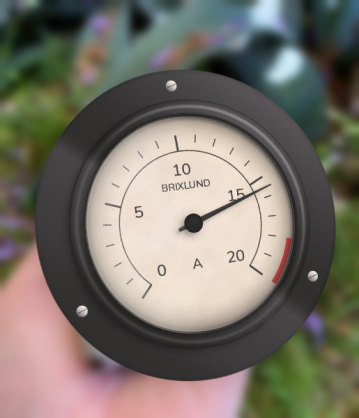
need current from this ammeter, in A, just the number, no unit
15.5
